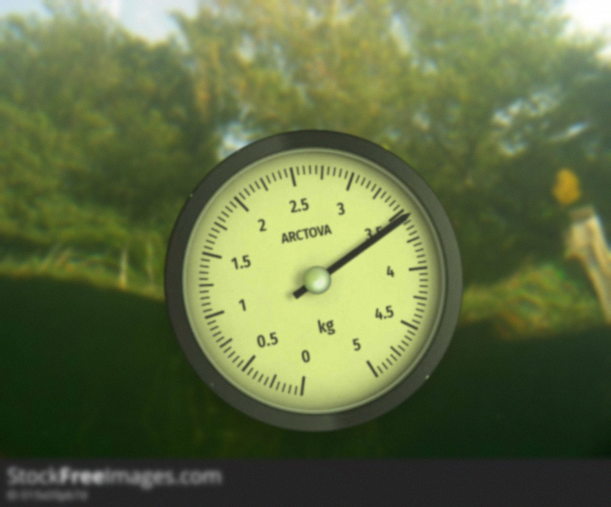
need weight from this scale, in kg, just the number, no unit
3.55
